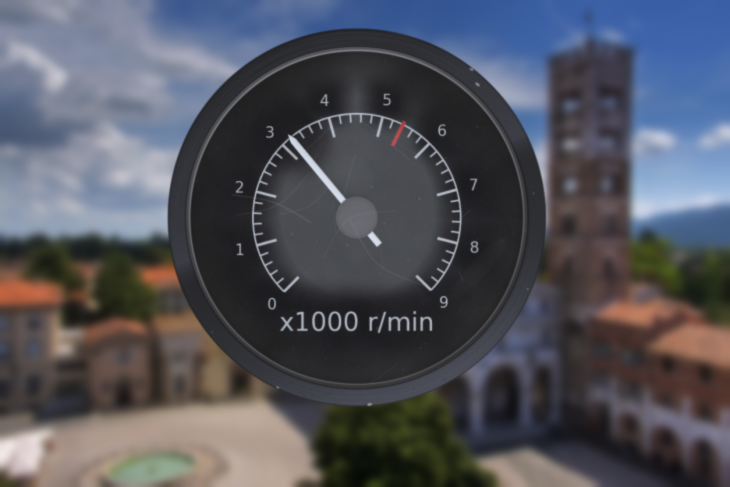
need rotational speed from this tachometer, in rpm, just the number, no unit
3200
